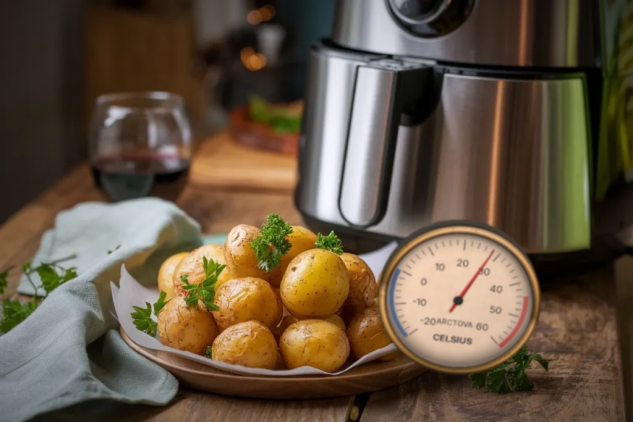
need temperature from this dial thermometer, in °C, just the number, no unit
28
